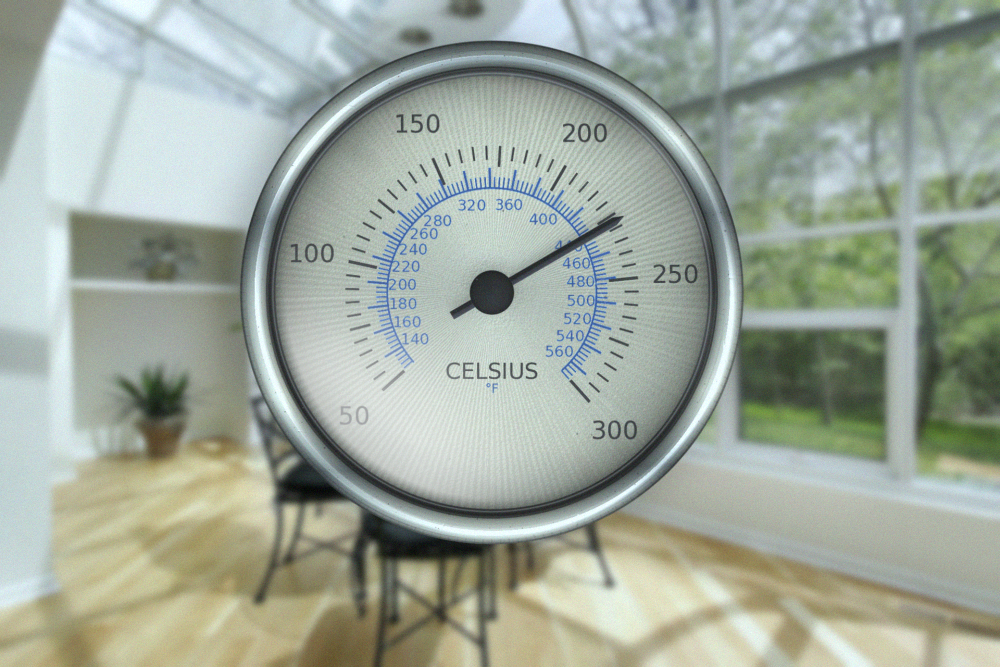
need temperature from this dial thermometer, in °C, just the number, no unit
227.5
